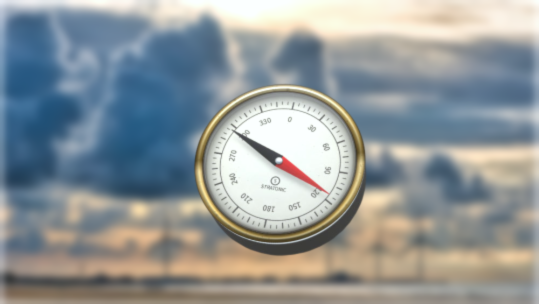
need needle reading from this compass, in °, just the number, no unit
115
